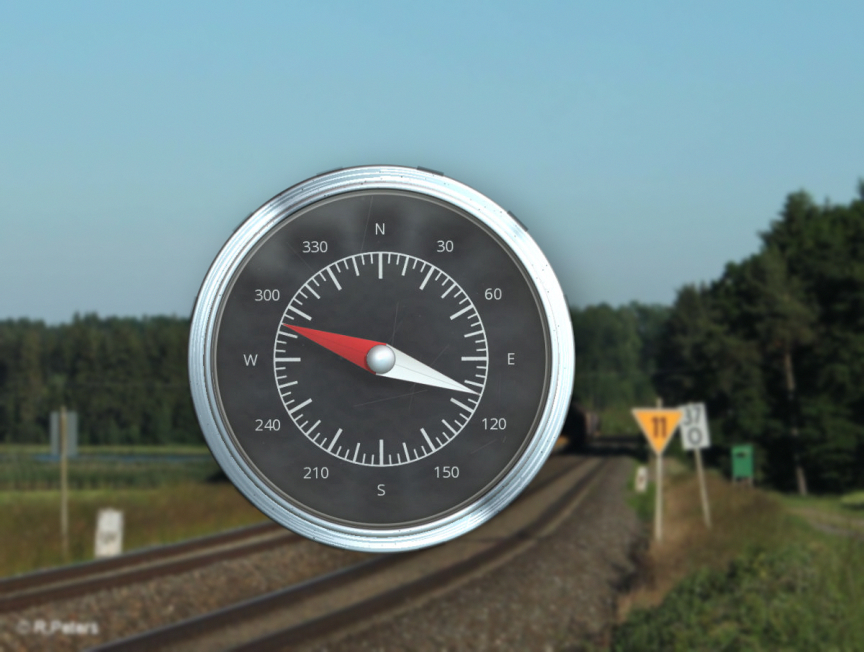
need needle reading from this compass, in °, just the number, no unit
290
